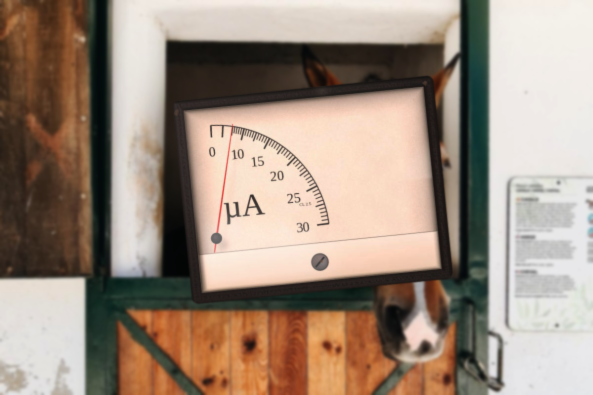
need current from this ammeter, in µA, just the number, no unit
7.5
